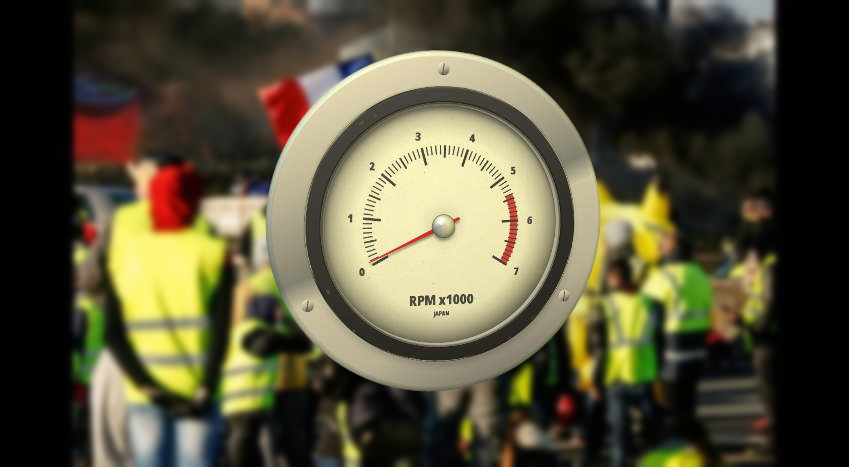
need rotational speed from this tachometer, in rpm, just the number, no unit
100
